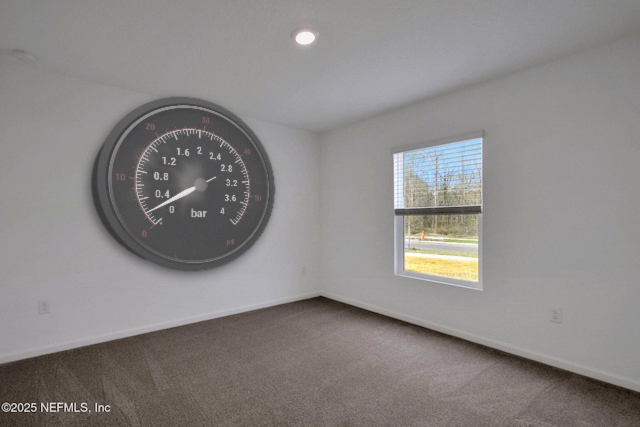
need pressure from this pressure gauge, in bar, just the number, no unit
0.2
